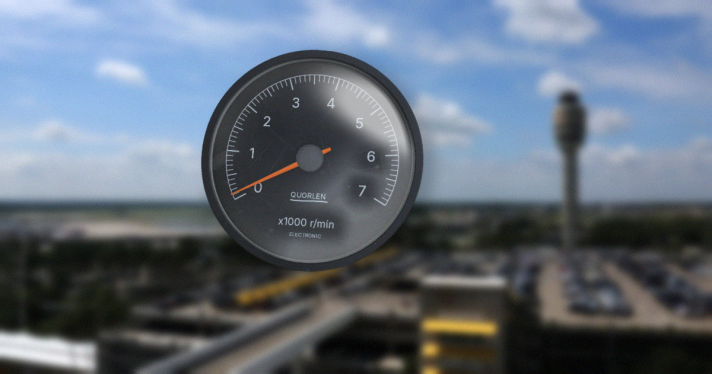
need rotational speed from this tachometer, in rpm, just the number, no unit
100
